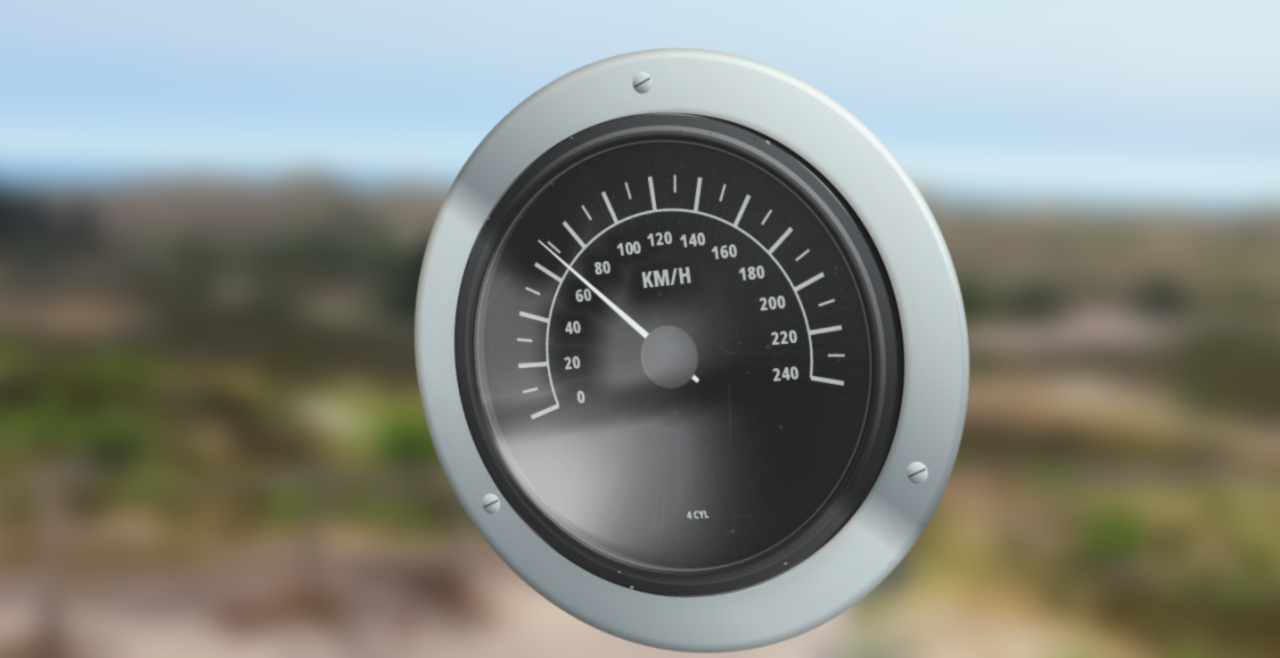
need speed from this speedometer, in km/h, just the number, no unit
70
